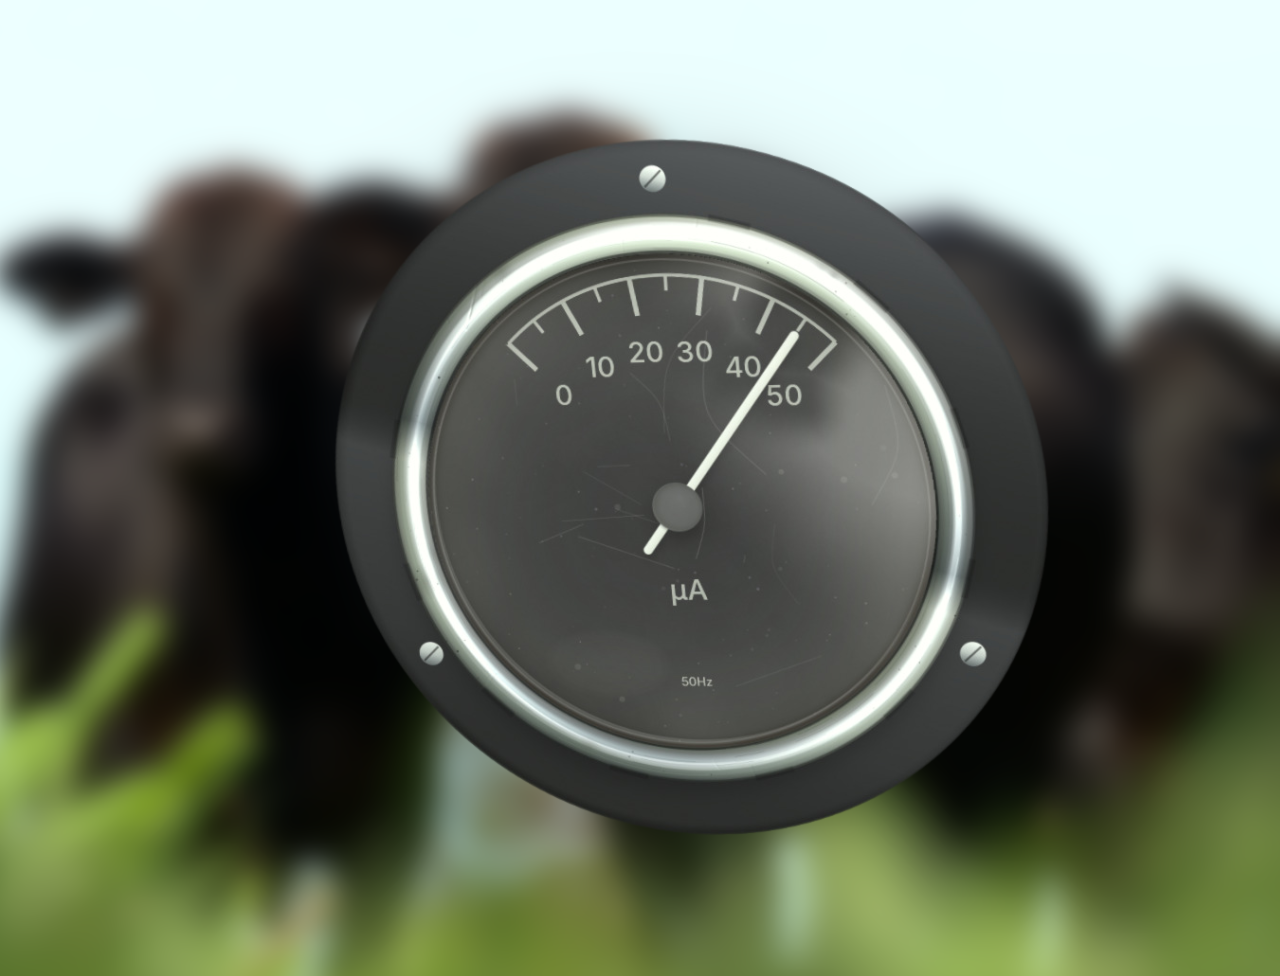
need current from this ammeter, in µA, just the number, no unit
45
